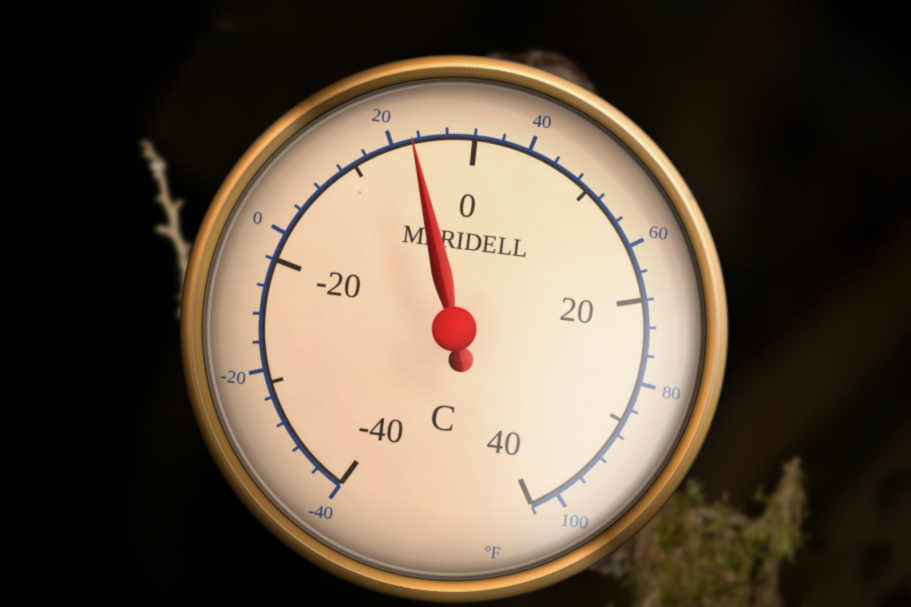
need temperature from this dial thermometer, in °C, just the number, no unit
-5
